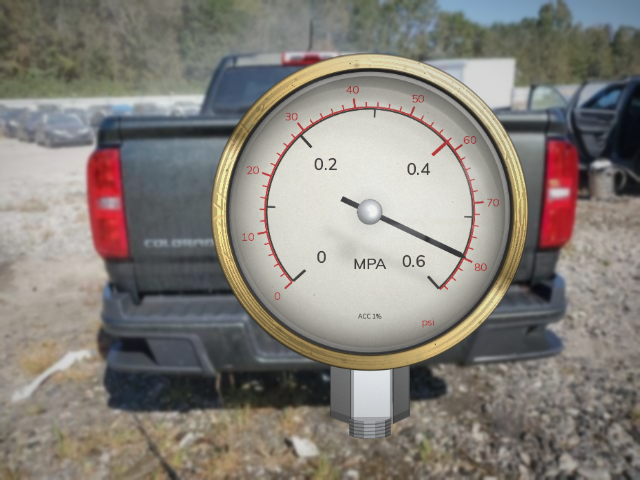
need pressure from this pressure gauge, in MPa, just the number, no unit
0.55
